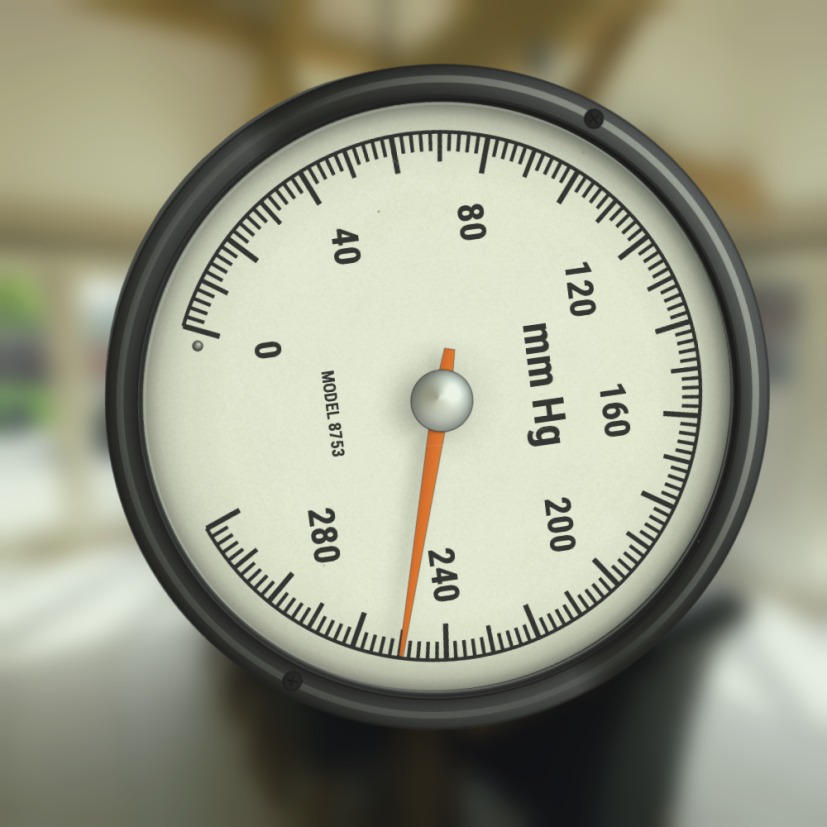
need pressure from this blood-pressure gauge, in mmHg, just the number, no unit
250
